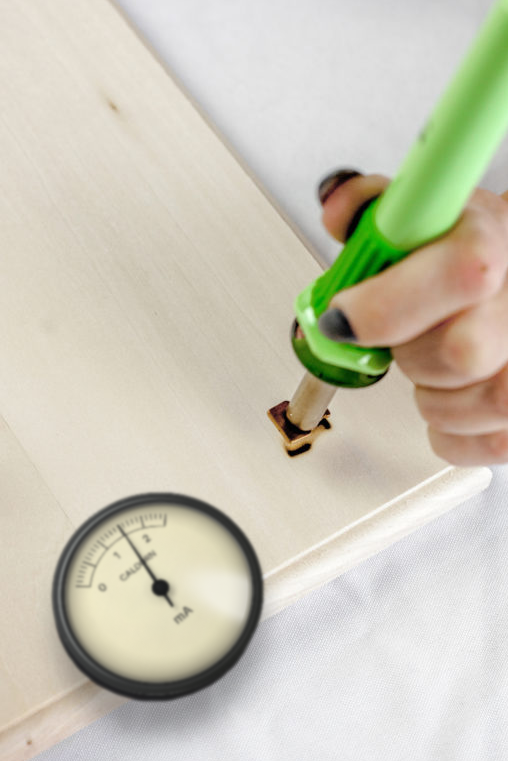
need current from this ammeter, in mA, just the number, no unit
1.5
